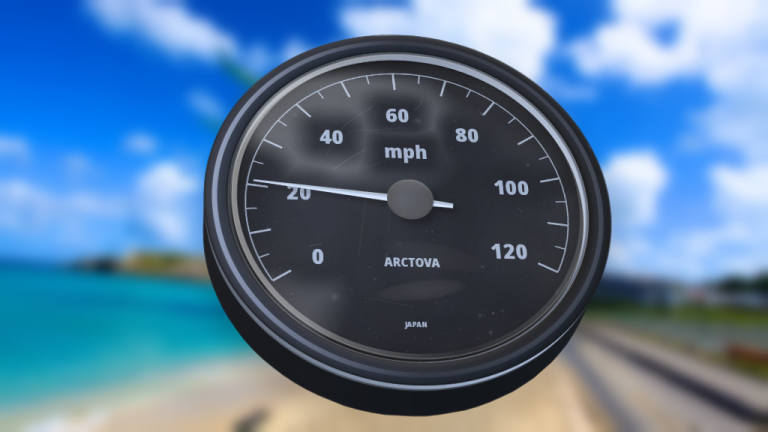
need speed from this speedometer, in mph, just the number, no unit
20
